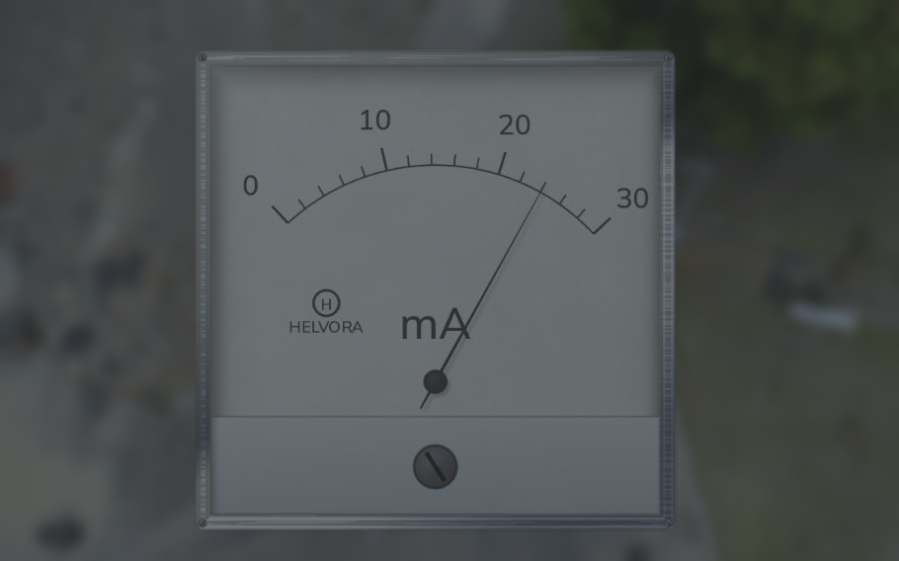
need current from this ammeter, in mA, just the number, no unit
24
